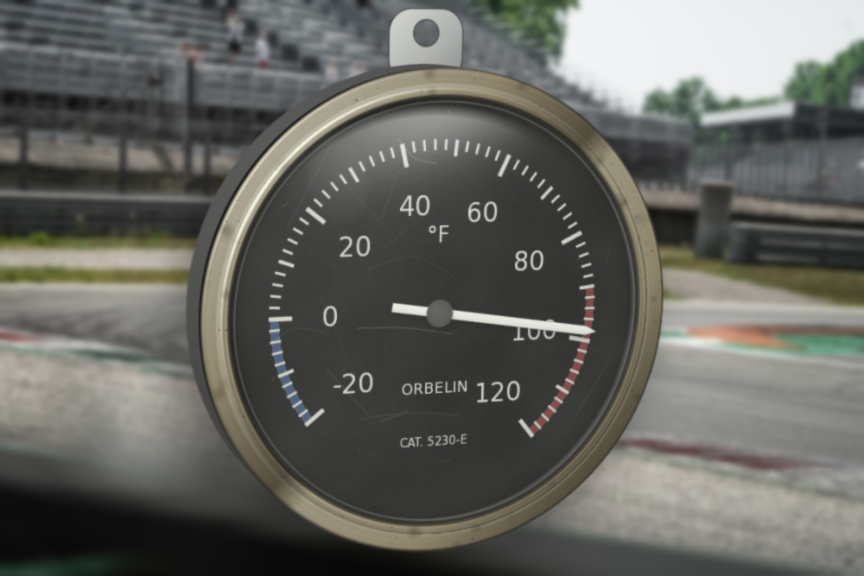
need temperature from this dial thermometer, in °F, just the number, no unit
98
